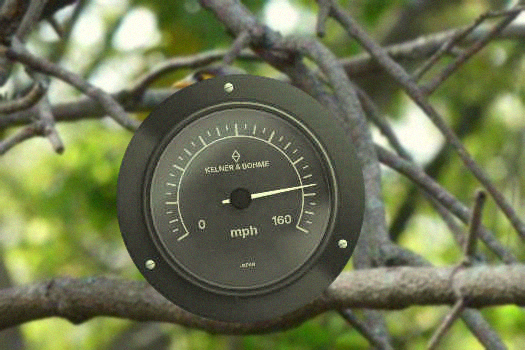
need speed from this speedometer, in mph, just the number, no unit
135
